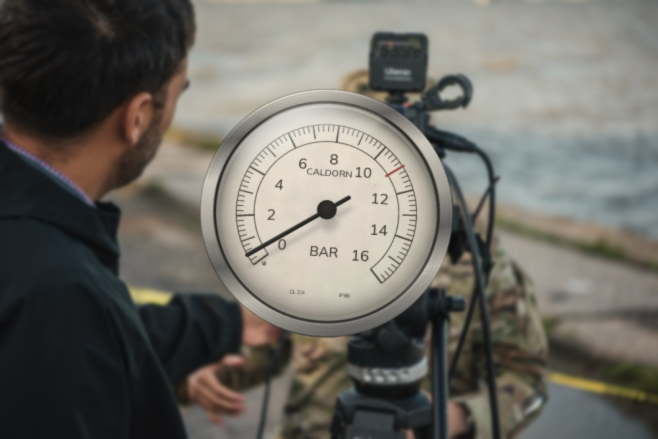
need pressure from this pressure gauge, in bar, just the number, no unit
0.4
